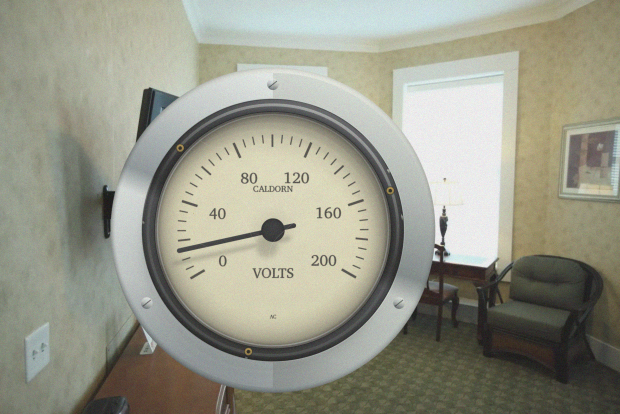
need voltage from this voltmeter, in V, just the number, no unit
15
